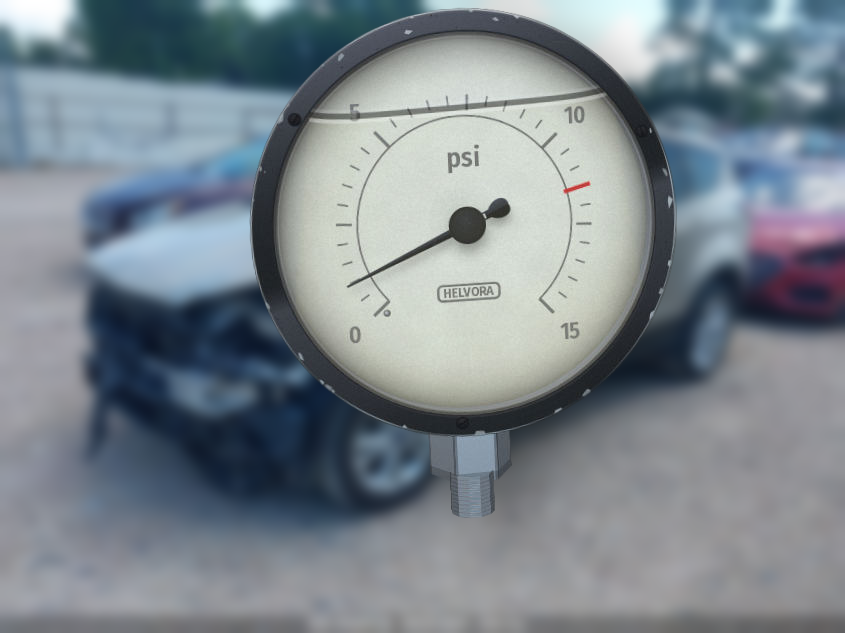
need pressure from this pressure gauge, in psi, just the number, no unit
1
